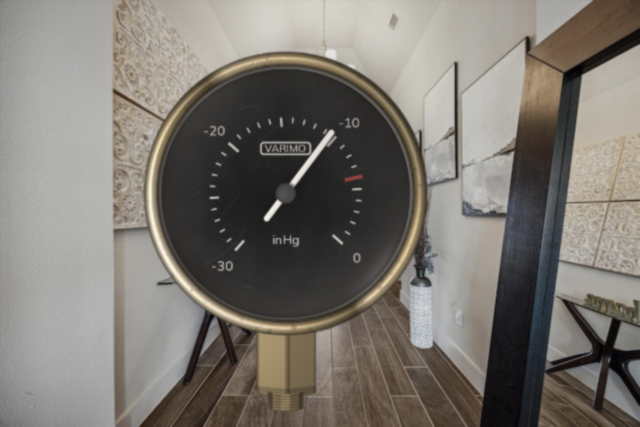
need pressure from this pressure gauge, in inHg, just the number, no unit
-10.5
